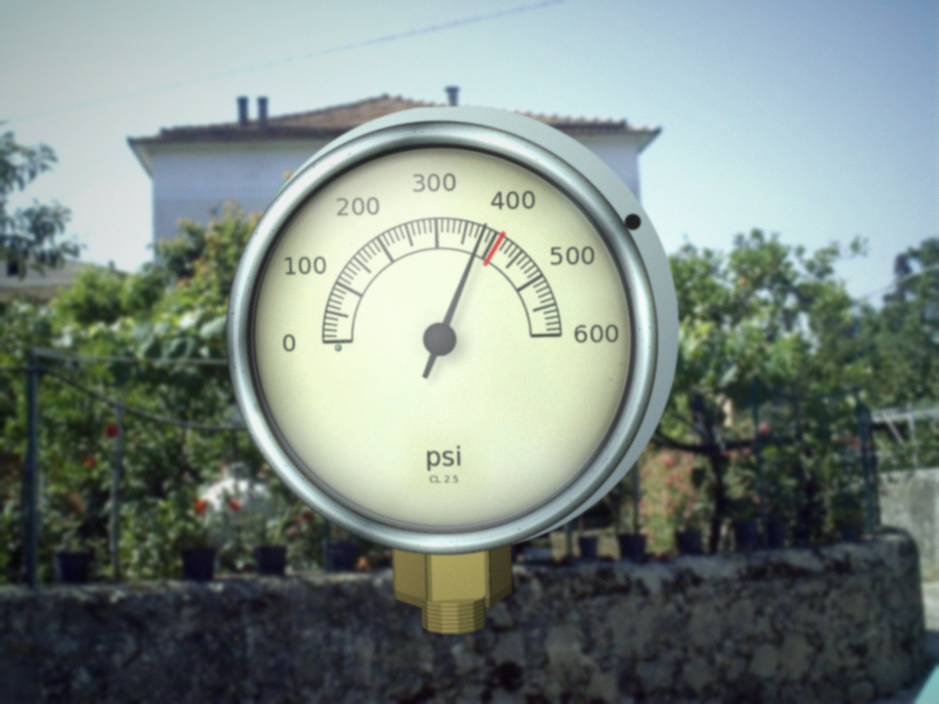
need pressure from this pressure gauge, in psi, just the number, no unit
380
